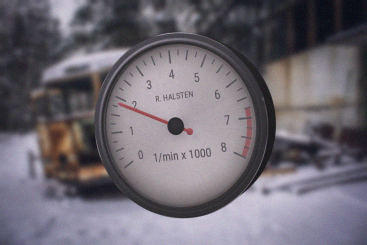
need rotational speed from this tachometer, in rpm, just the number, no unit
1875
